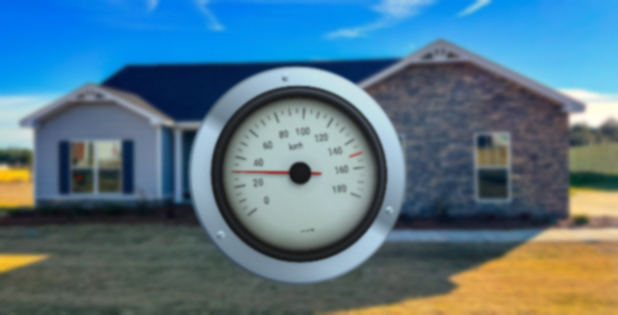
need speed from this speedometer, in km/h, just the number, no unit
30
